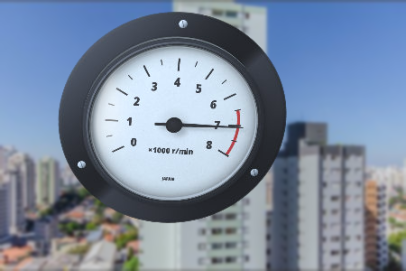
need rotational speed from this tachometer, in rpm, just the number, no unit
7000
